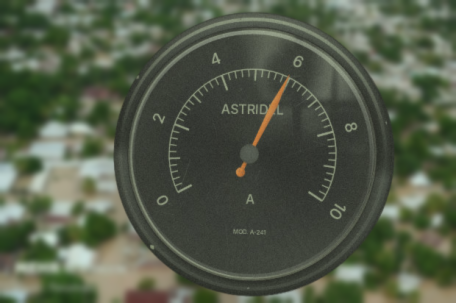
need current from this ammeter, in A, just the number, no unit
6
